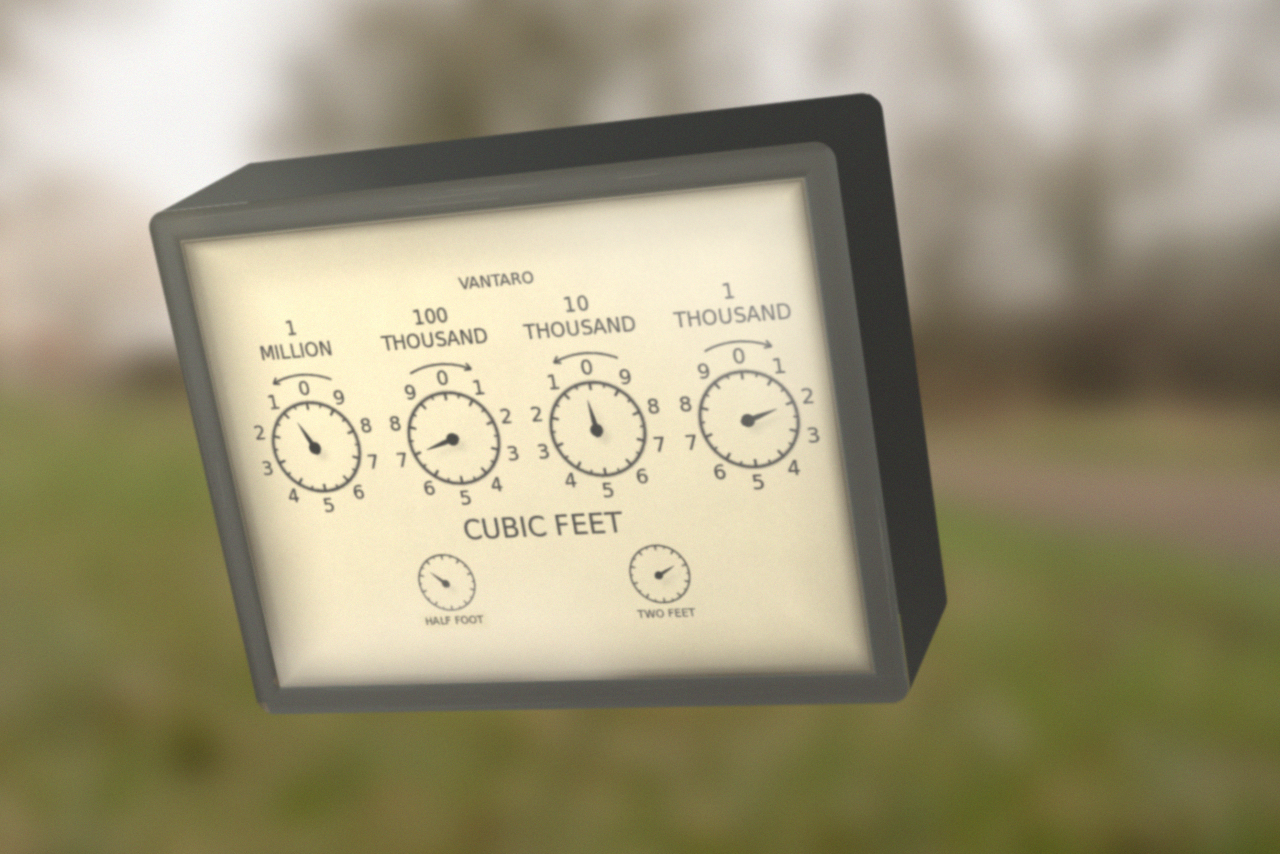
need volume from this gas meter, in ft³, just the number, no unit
70200
